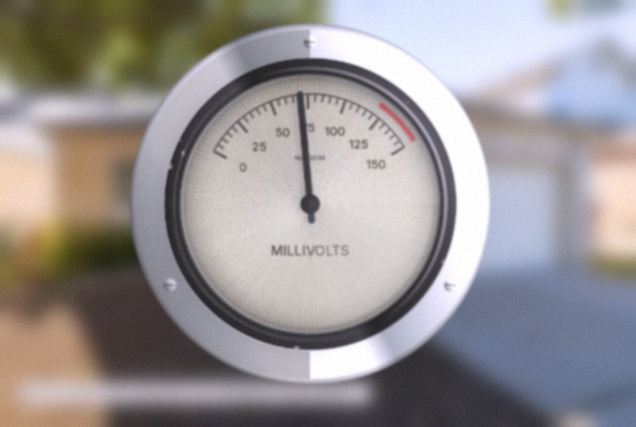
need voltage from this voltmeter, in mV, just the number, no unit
70
